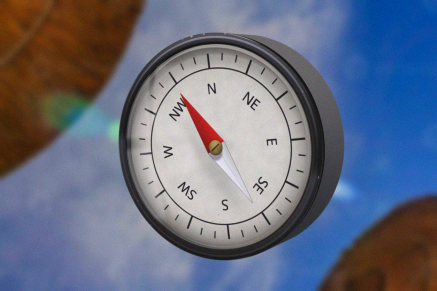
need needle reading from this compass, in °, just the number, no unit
330
